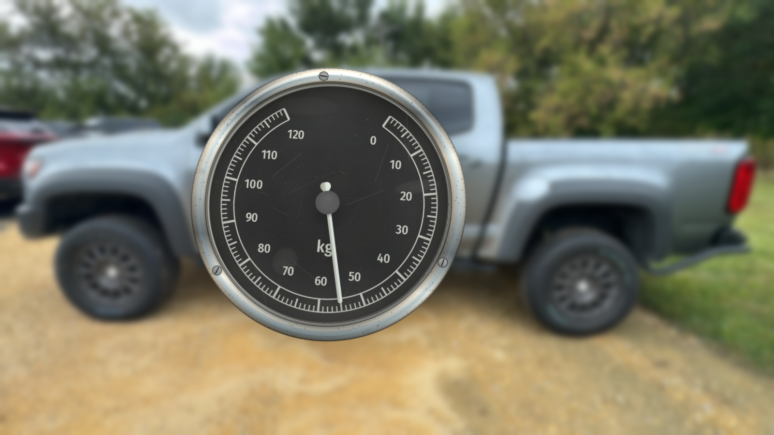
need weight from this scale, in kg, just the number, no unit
55
